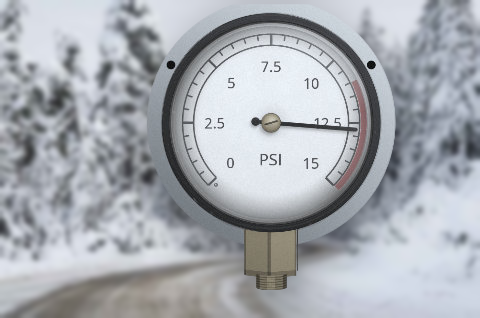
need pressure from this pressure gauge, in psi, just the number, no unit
12.75
